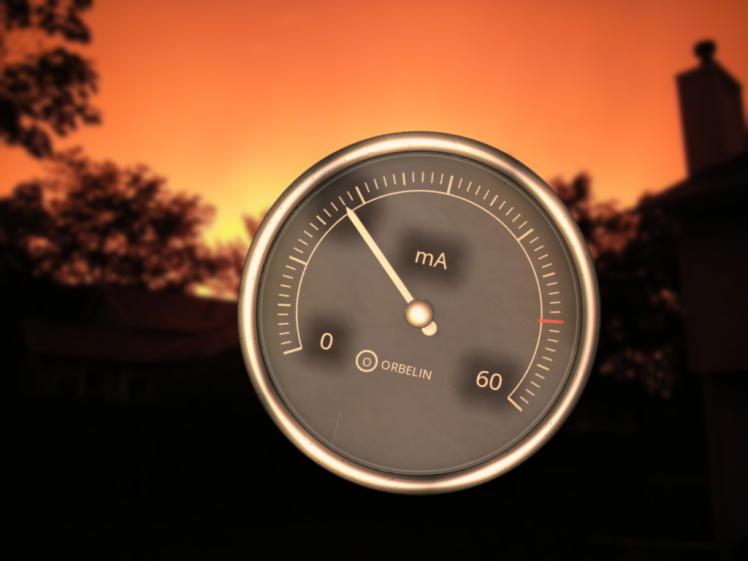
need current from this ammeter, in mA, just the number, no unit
18
